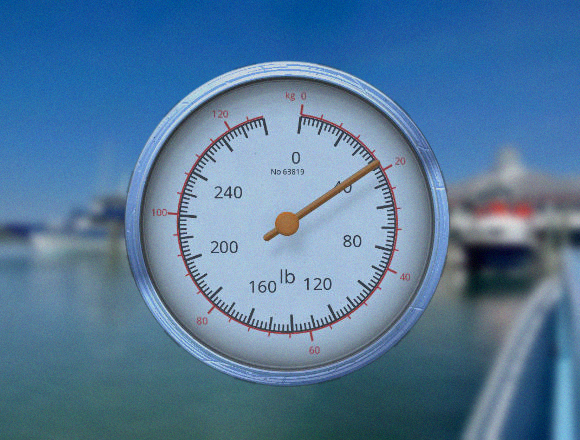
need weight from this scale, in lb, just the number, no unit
40
